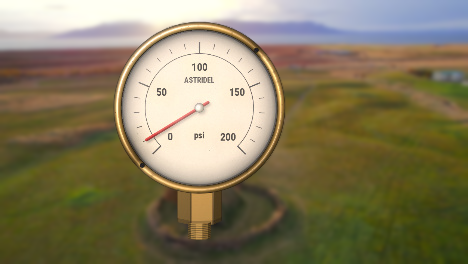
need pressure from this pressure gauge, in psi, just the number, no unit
10
